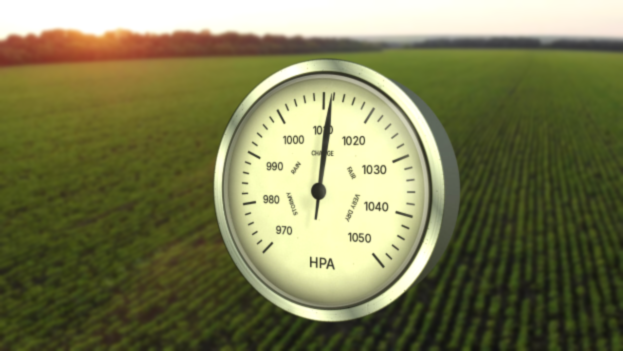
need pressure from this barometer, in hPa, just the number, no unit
1012
